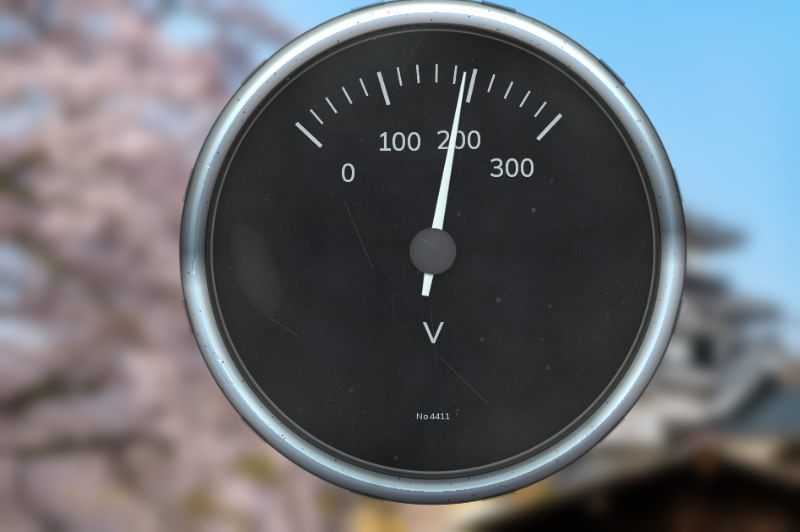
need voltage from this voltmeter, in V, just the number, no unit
190
